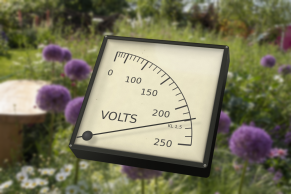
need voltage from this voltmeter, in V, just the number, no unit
220
